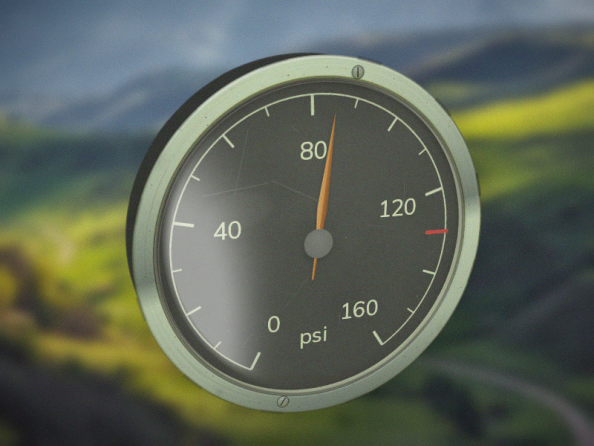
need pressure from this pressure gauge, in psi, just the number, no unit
85
